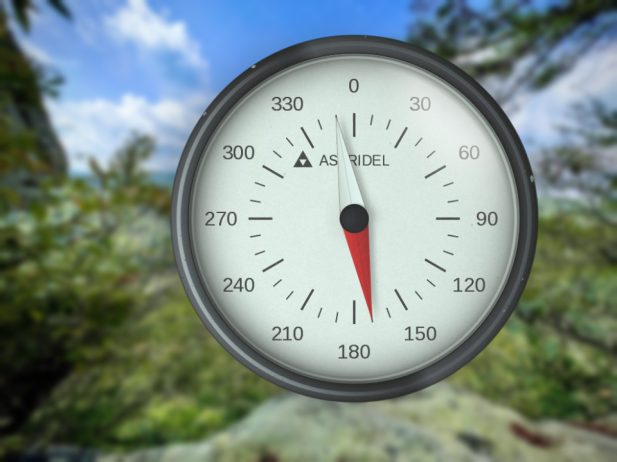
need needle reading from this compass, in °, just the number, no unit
170
